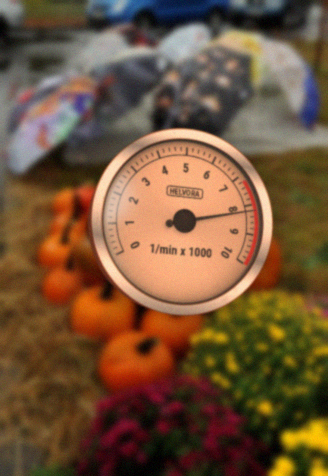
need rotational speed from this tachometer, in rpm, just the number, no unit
8200
